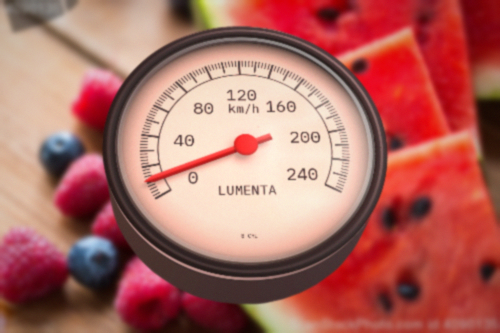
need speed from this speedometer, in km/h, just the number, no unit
10
